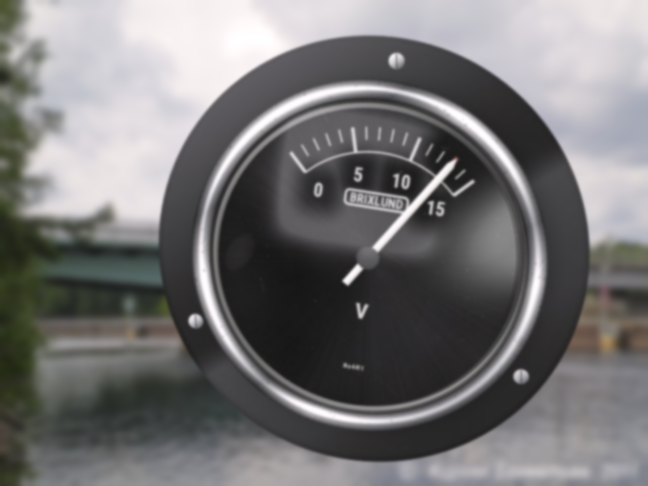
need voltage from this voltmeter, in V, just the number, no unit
13
